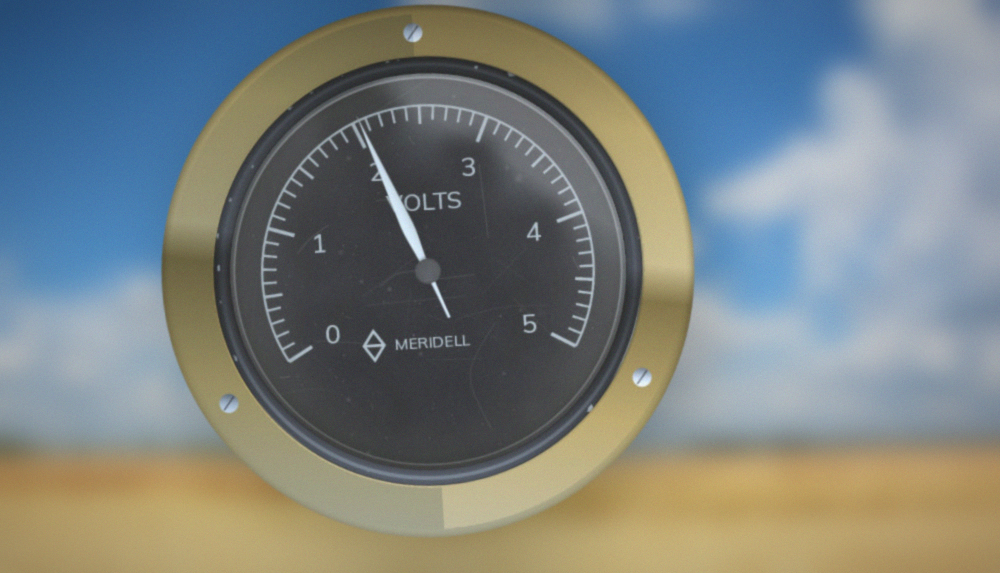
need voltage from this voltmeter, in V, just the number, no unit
2.05
